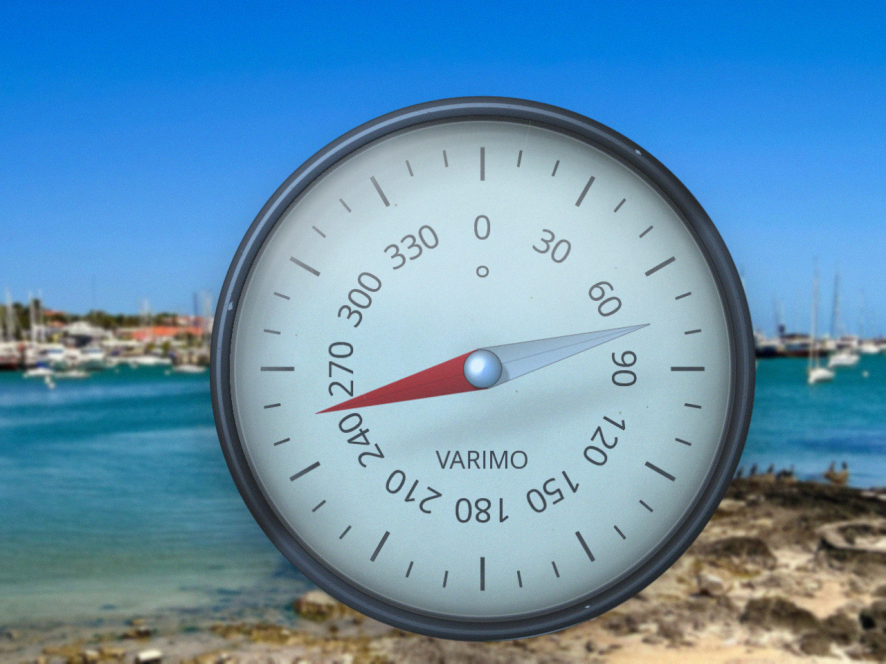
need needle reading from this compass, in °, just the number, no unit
255
